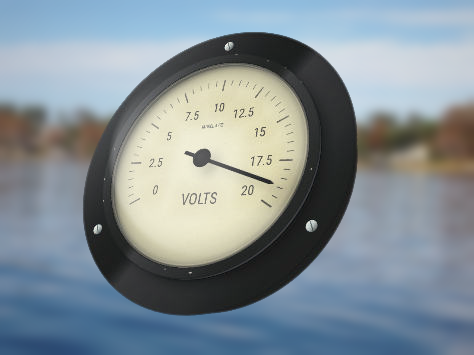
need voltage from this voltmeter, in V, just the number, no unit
19
